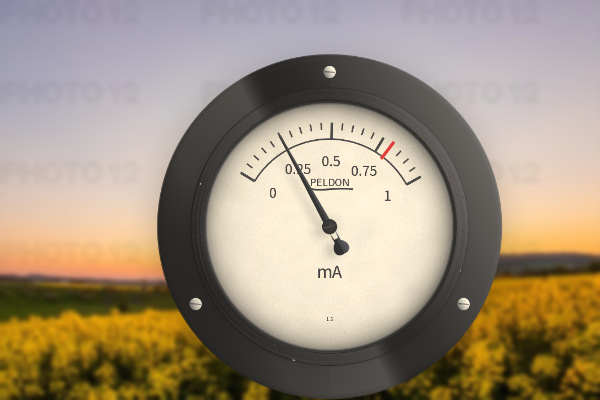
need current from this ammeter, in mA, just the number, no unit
0.25
